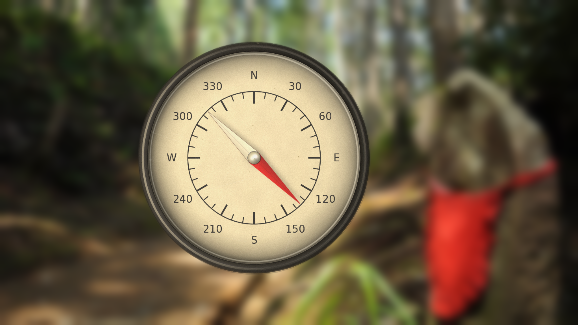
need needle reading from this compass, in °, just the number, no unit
135
